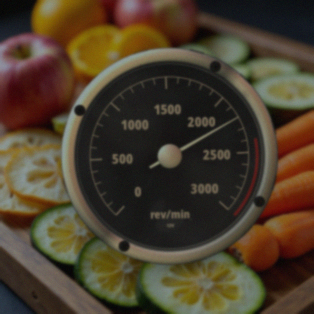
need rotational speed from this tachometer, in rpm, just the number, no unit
2200
